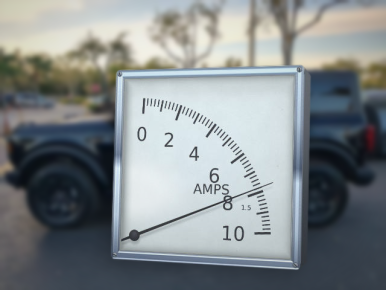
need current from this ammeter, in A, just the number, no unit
7.8
